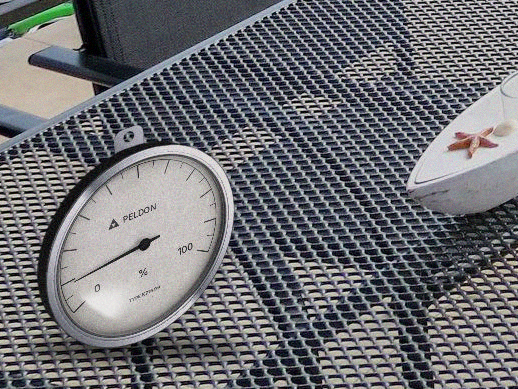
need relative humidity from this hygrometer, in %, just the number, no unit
10
